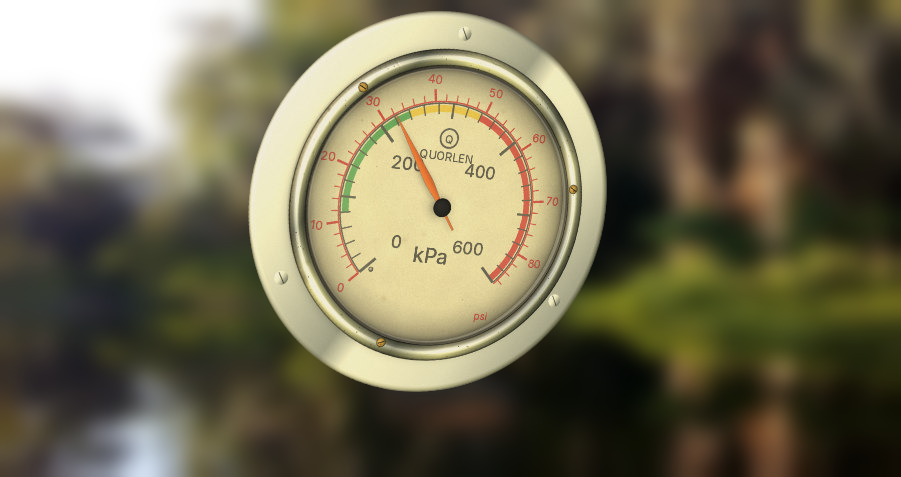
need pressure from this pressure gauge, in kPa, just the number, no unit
220
